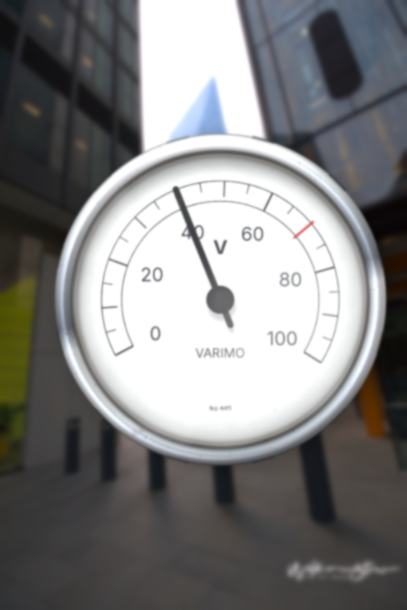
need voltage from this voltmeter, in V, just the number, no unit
40
